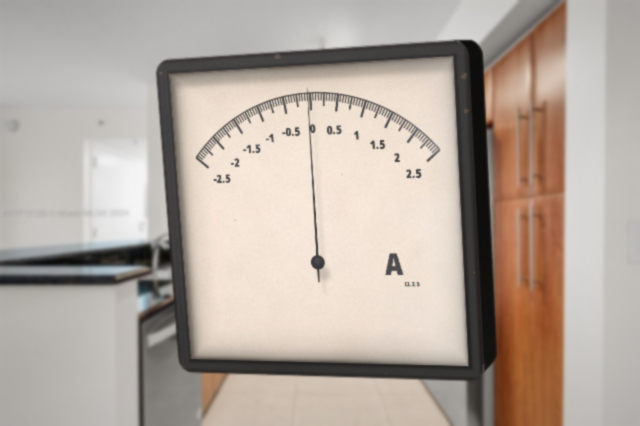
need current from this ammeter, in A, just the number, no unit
0
